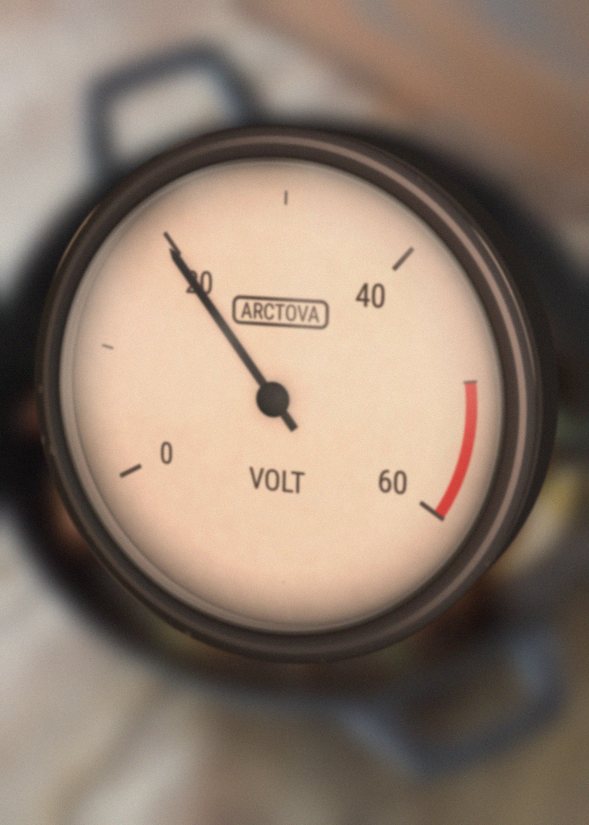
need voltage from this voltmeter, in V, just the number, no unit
20
